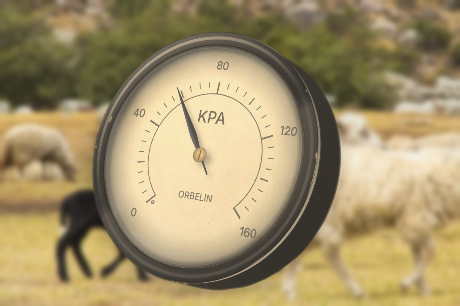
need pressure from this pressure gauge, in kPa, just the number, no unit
60
